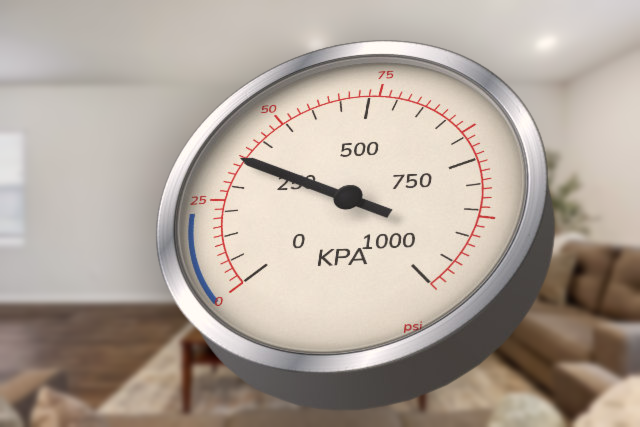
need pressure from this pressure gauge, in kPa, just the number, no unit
250
